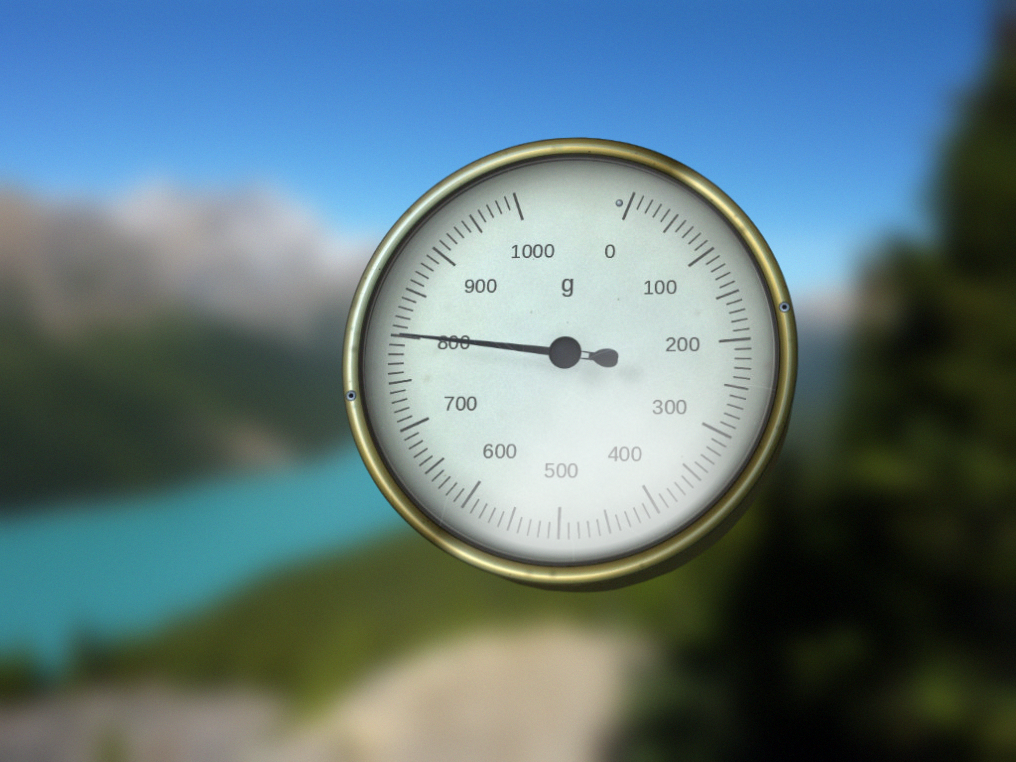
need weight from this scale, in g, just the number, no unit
800
